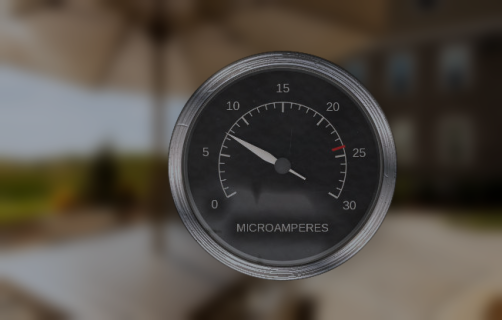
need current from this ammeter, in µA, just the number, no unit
7.5
